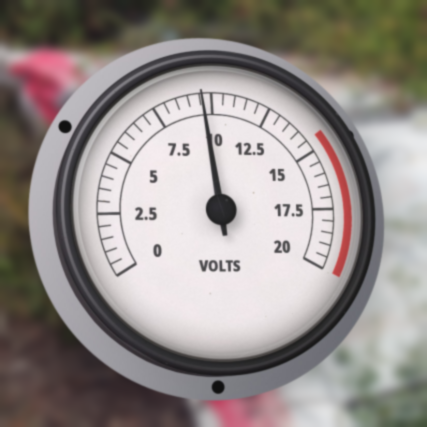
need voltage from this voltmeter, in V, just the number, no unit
9.5
